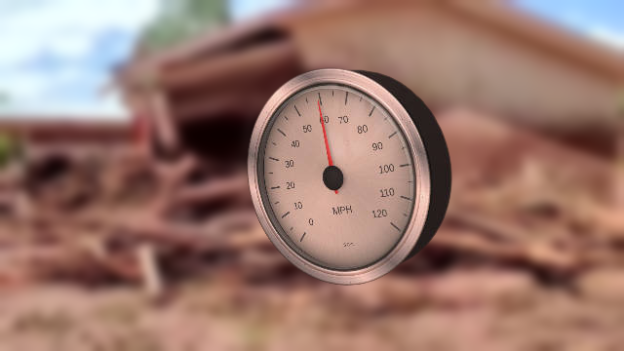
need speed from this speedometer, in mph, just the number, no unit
60
